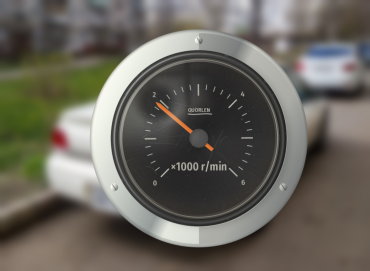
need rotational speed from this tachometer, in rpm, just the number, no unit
1900
